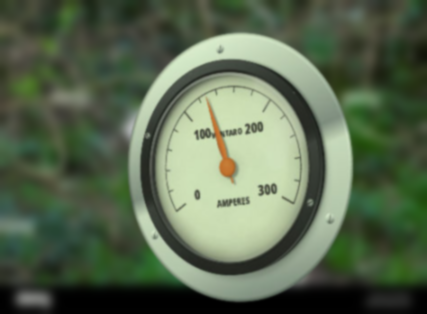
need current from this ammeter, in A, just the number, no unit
130
